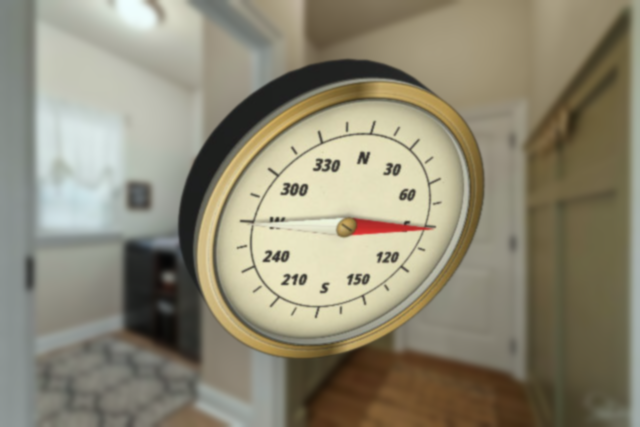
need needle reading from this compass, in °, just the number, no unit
90
